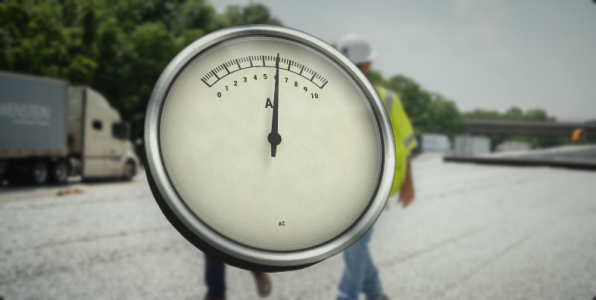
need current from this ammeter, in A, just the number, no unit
6
